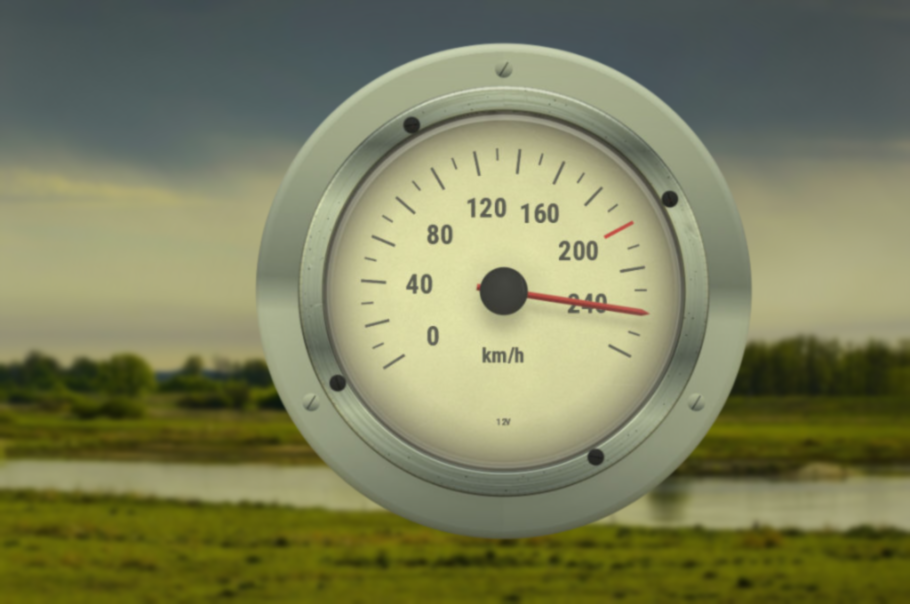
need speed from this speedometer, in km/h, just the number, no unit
240
